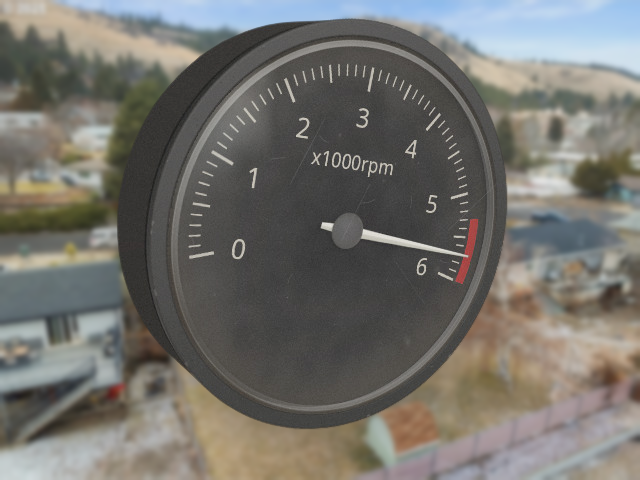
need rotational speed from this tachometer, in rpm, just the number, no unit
5700
